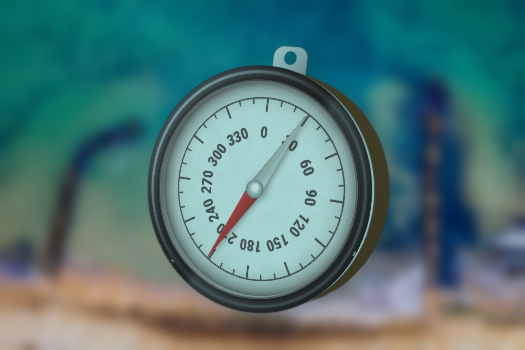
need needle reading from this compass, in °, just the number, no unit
210
